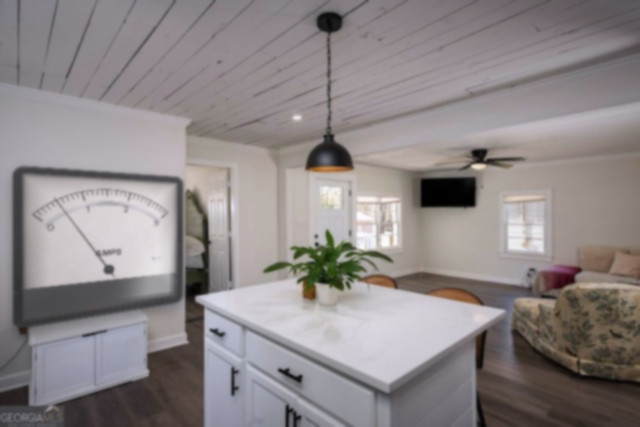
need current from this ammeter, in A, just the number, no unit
0.5
